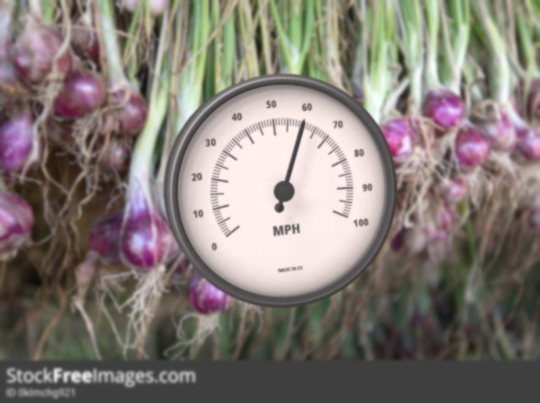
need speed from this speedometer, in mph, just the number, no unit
60
